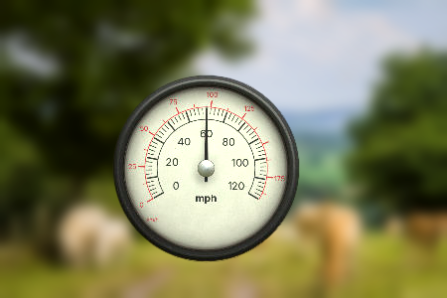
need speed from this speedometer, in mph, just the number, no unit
60
